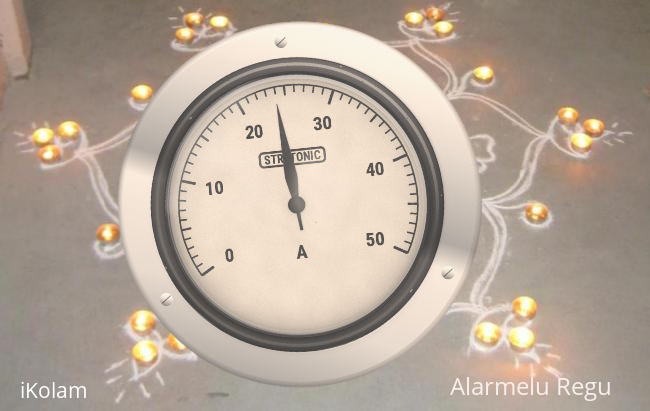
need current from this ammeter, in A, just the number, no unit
24
